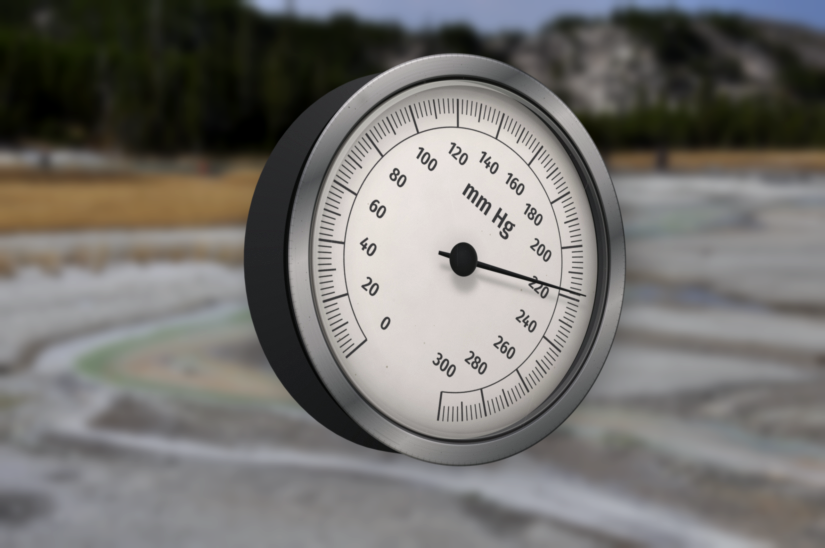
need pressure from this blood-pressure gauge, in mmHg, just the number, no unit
218
